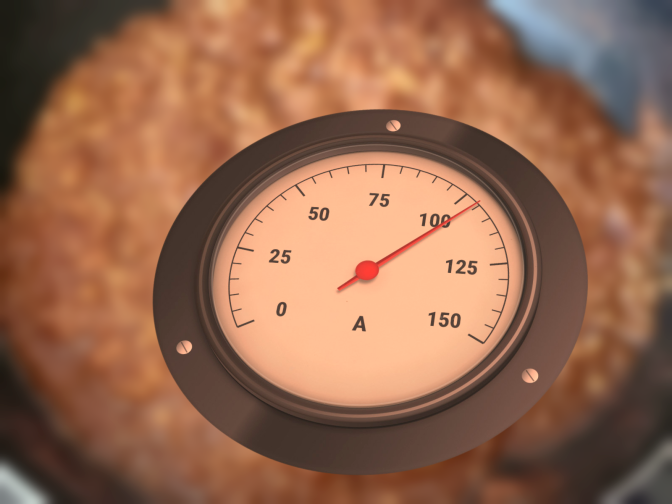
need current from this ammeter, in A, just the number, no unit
105
